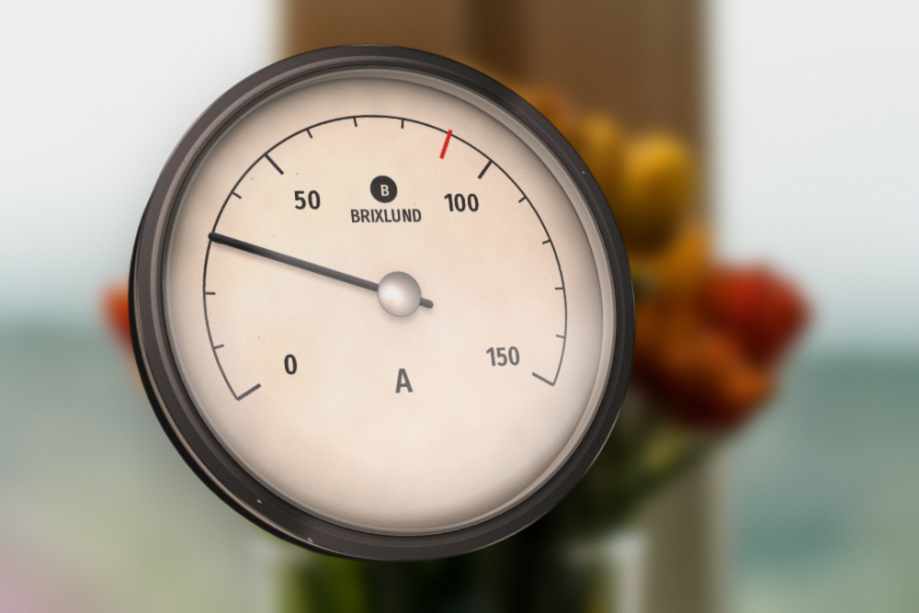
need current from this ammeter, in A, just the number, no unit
30
